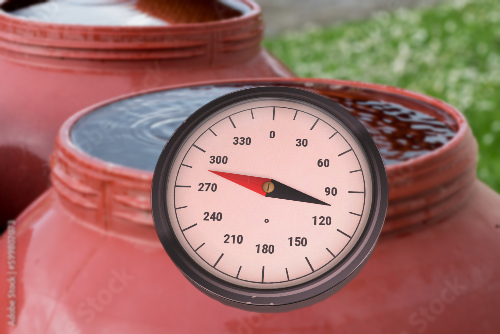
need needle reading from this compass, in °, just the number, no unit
285
